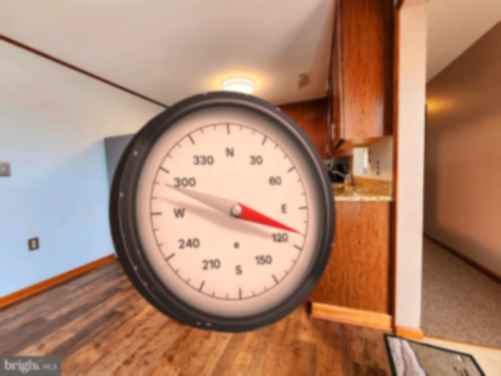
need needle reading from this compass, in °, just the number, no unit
110
